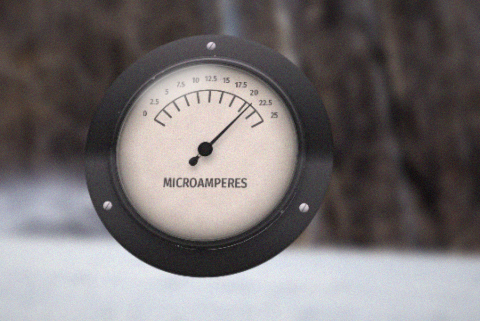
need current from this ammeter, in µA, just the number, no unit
21.25
